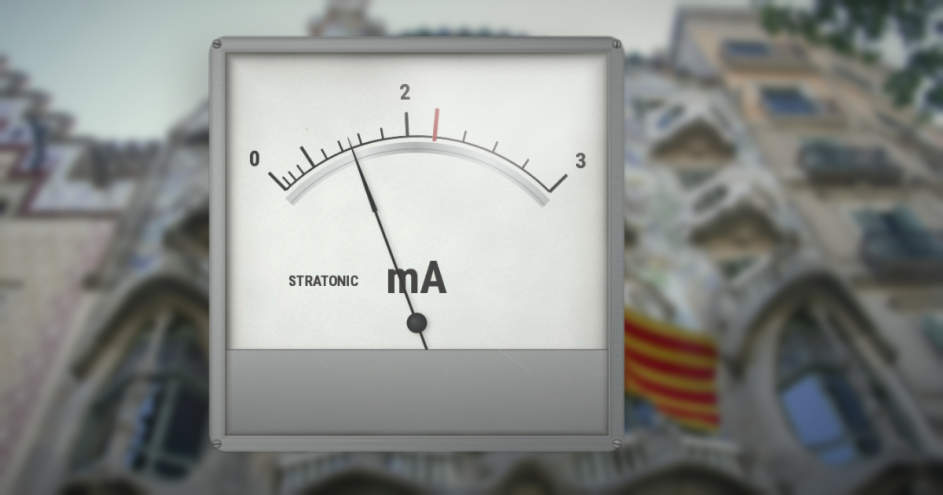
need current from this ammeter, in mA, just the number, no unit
1.5
